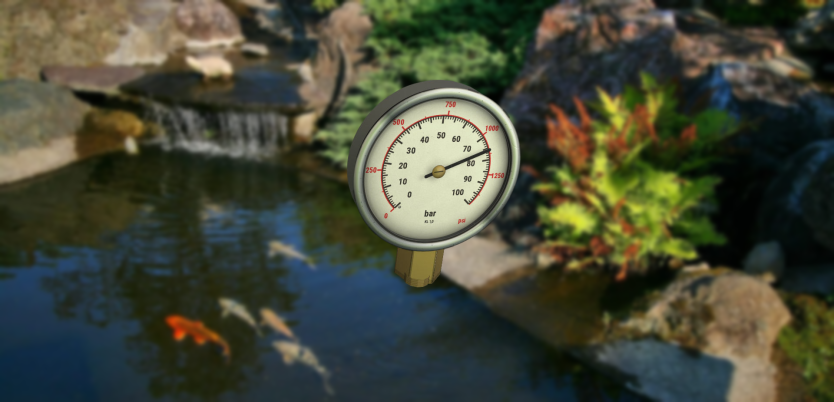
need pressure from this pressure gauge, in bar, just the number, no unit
75
